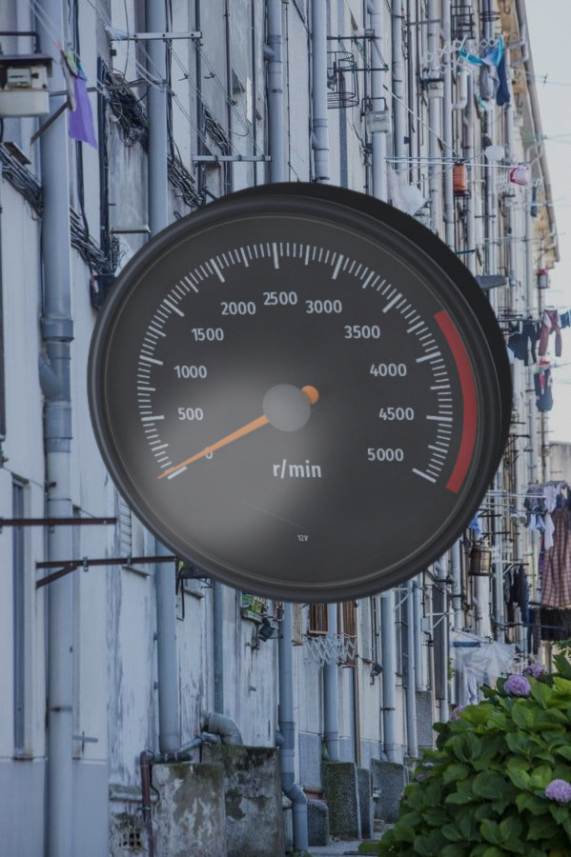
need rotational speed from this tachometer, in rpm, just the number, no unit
50
